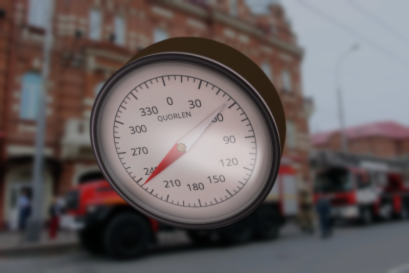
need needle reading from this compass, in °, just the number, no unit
235
